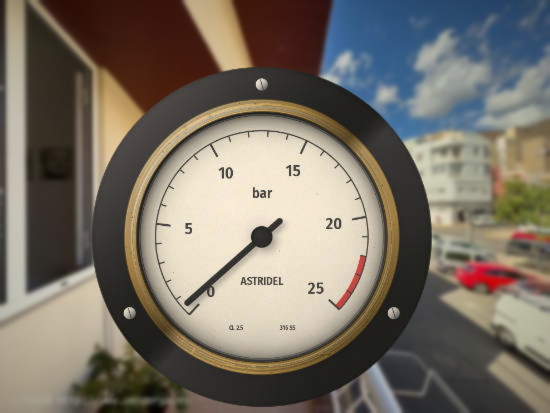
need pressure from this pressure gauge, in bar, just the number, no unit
0.5
